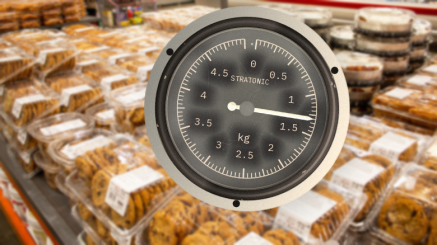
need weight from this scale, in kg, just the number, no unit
1.3
